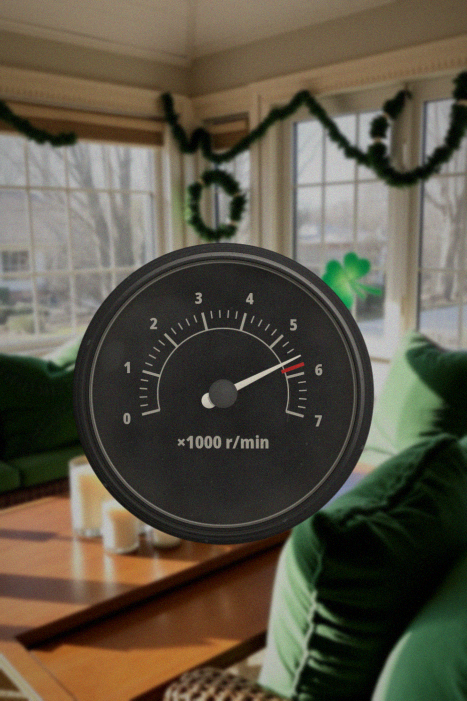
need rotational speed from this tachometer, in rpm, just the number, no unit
5600
